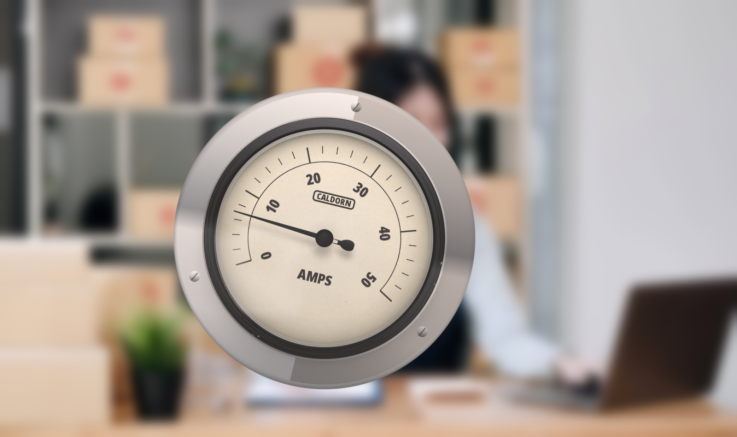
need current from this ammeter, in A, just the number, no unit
7
